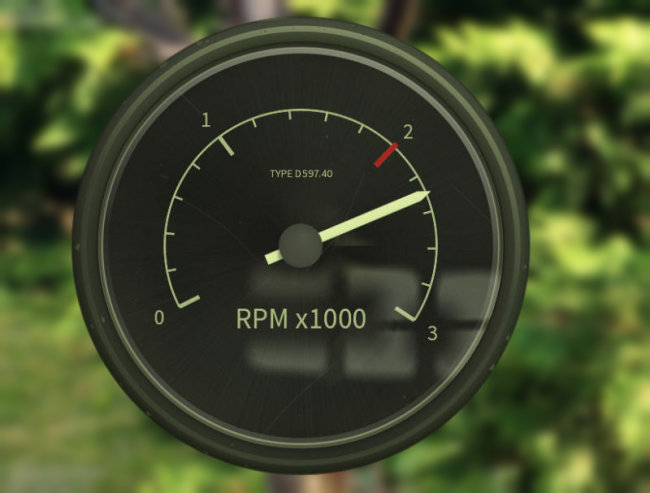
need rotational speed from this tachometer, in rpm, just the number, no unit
2300
